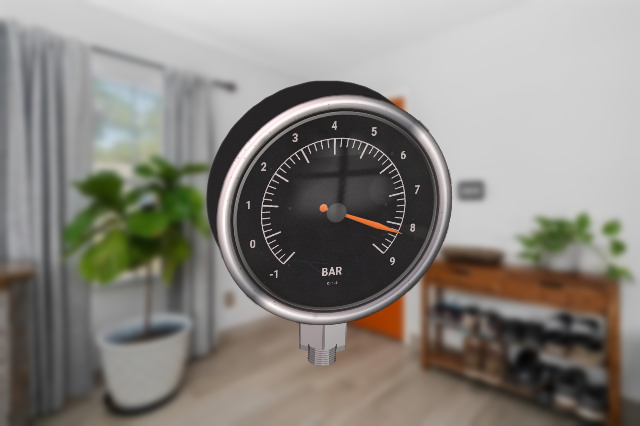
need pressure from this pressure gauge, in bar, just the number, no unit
8.2
